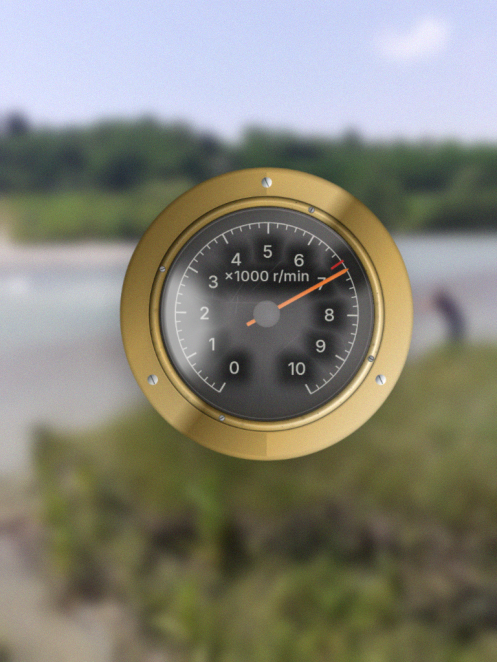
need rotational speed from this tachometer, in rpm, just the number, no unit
7000
